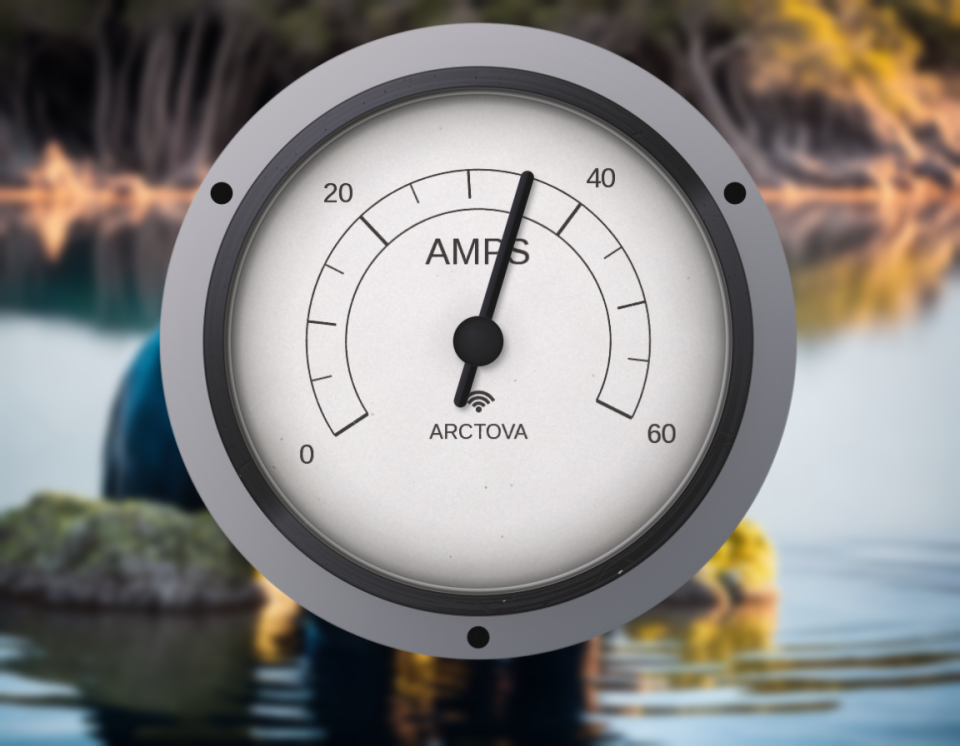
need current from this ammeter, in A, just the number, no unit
35
